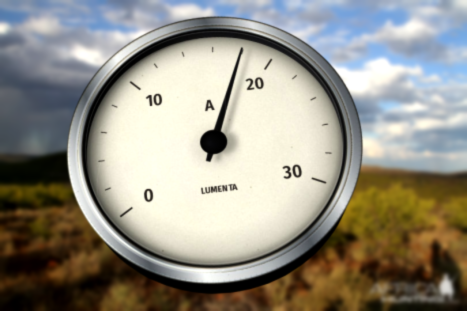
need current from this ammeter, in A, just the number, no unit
18
